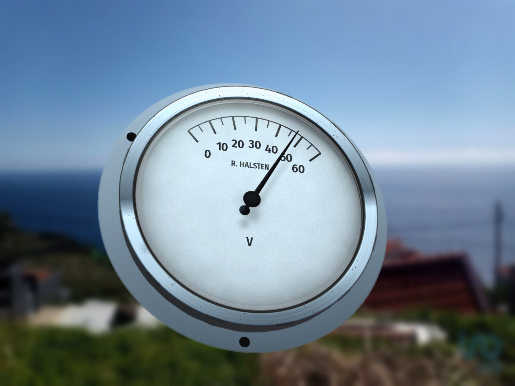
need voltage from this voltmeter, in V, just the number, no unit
47.5
